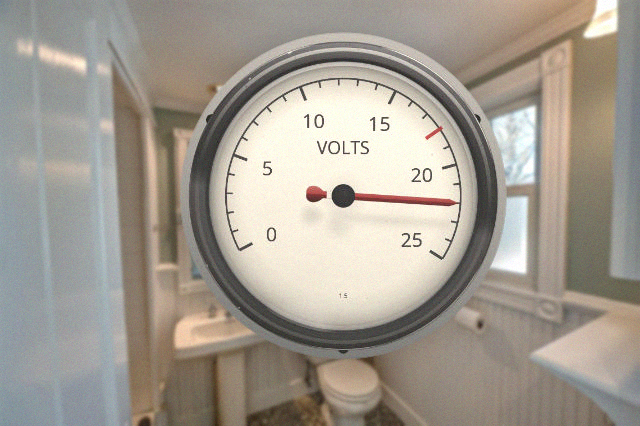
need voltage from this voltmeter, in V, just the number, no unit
22
